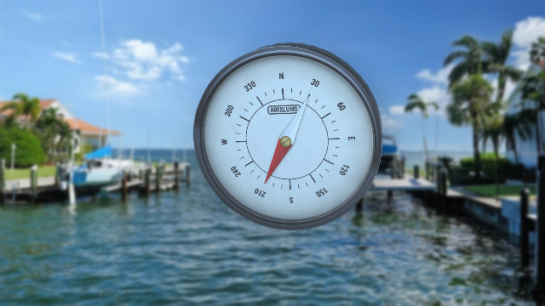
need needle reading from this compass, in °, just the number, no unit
210
